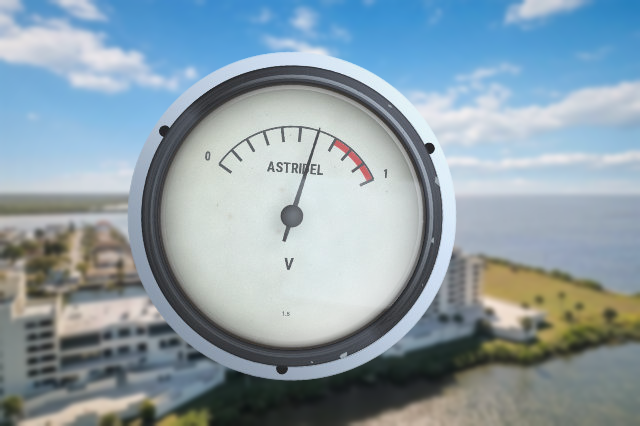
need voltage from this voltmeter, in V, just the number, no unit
0.6
